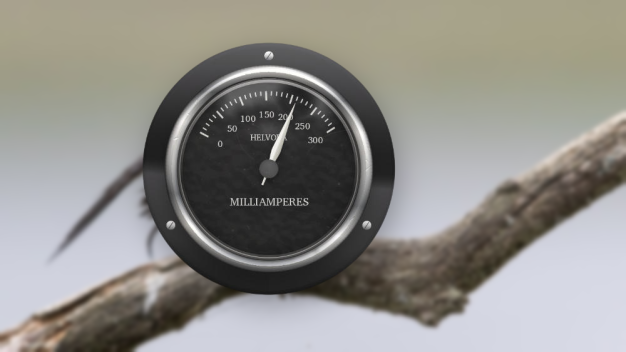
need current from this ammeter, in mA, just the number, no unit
210
